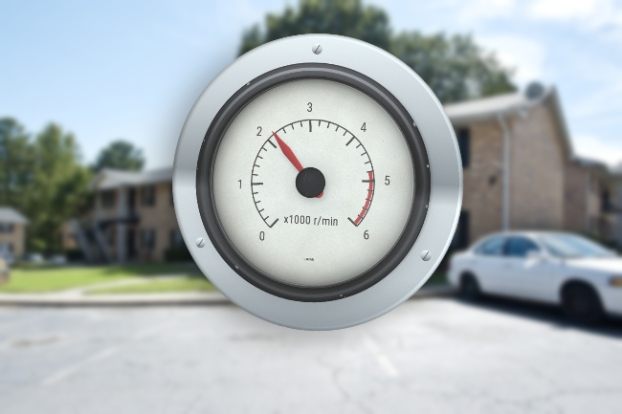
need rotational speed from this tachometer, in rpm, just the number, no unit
2200
